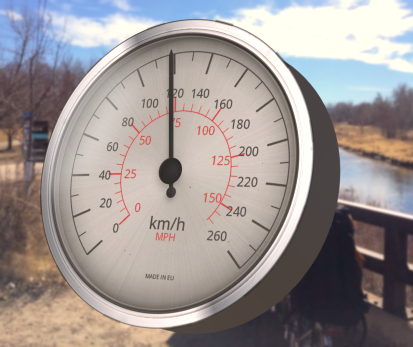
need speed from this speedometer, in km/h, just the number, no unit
120
